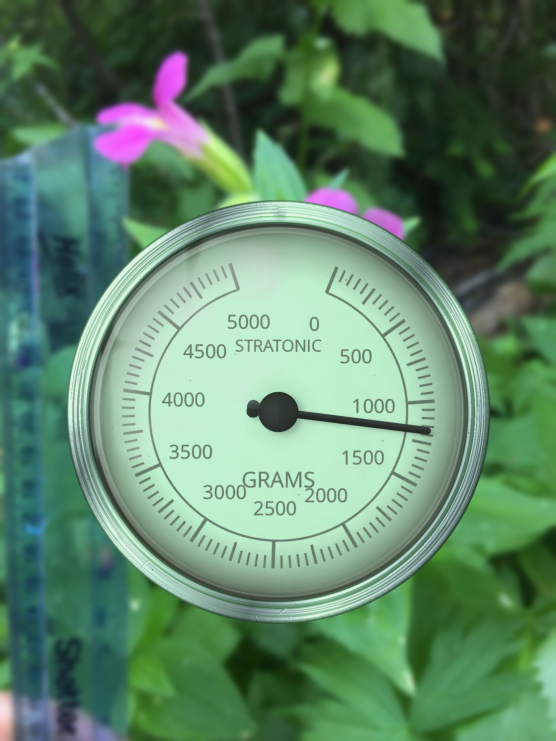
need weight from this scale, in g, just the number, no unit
1175
